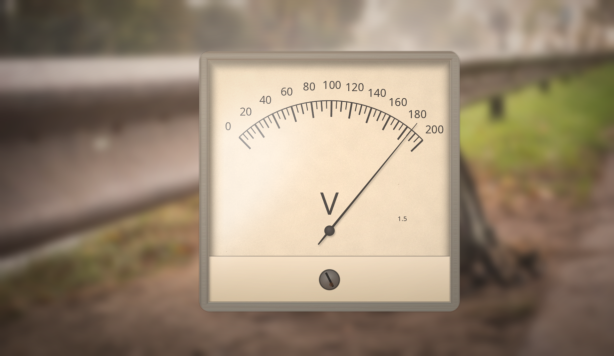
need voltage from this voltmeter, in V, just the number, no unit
185
